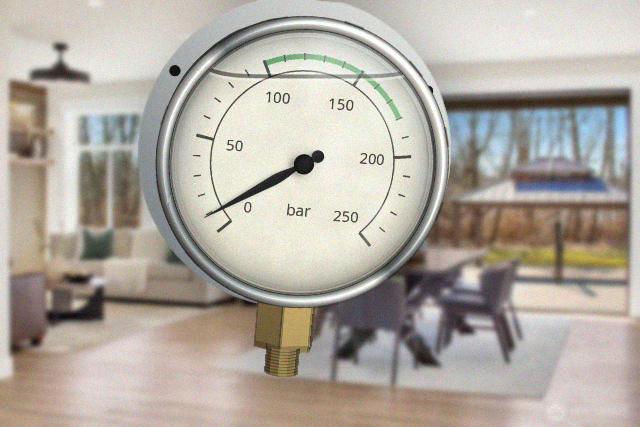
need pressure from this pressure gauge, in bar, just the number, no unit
10
